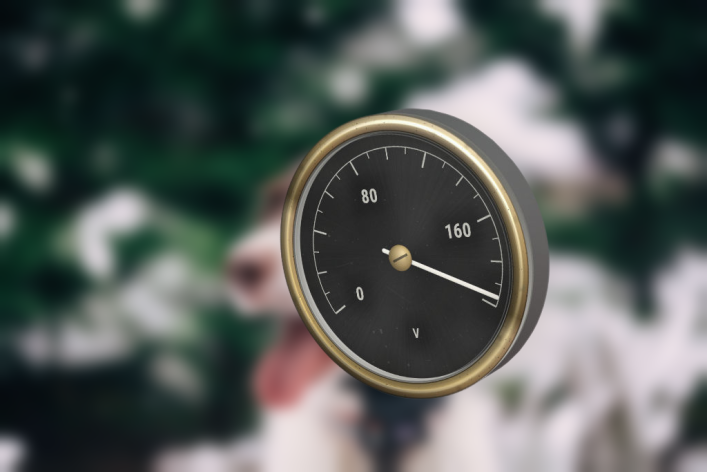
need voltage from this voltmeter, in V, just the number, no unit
195
